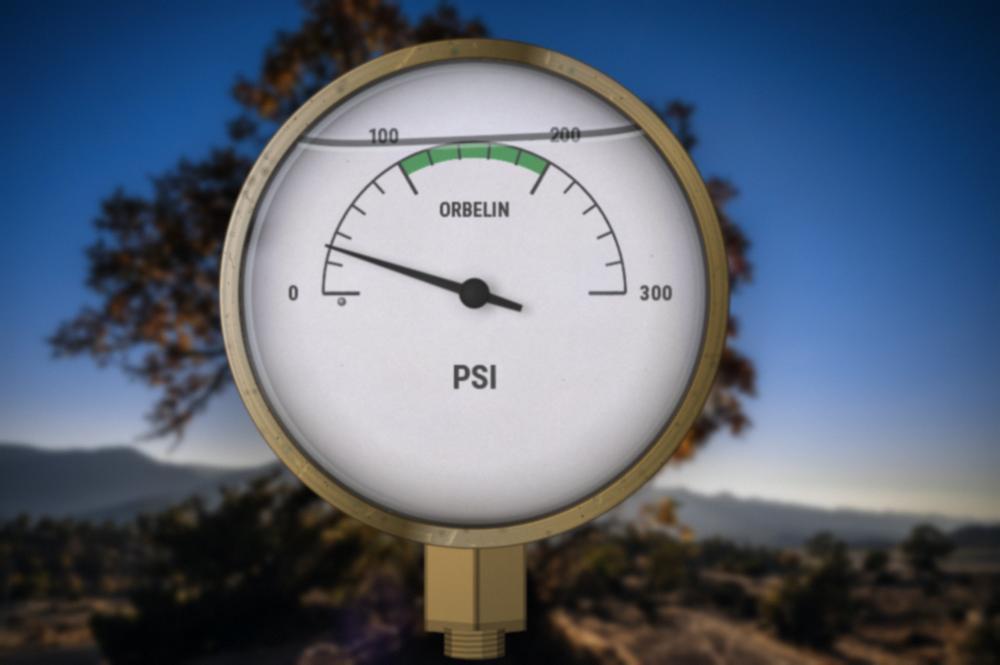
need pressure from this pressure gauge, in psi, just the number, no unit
30
